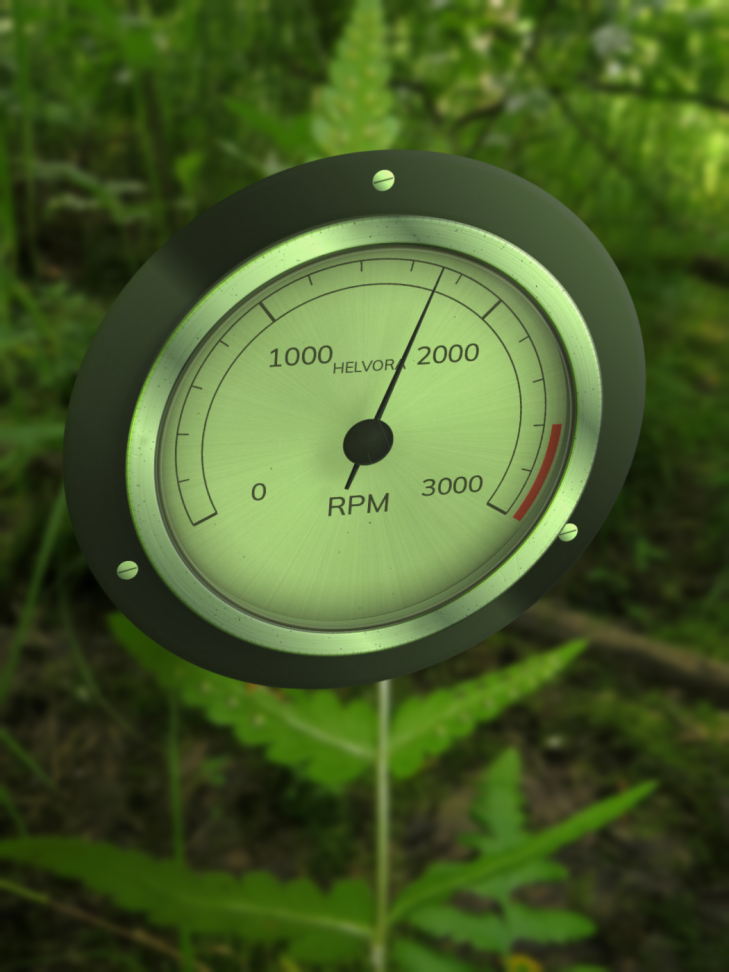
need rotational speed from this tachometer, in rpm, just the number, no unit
1700
